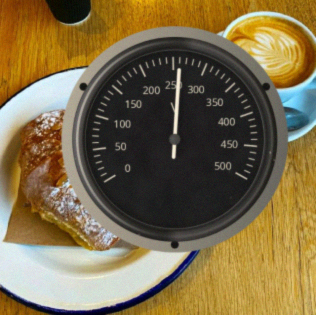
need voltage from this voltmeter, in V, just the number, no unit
260
